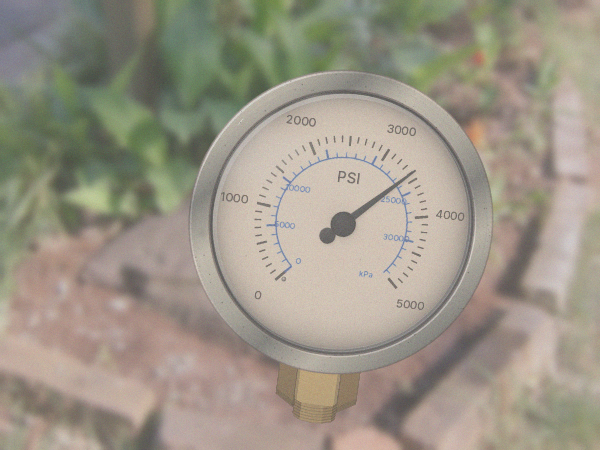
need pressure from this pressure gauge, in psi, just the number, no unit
3400
